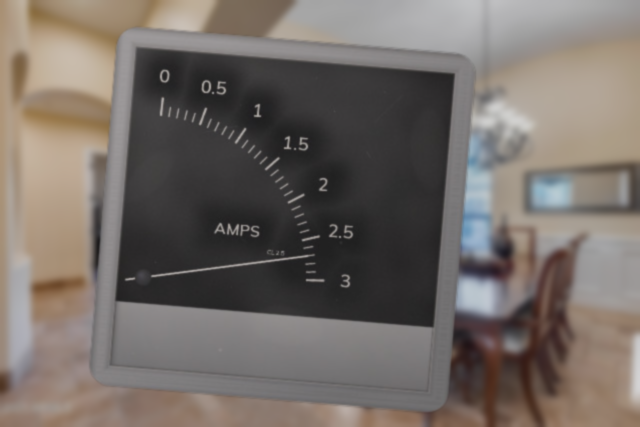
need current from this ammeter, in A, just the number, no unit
2.7
